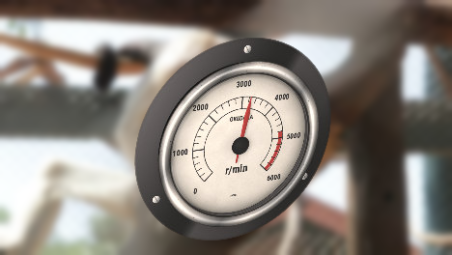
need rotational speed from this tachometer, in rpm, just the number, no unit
3200
